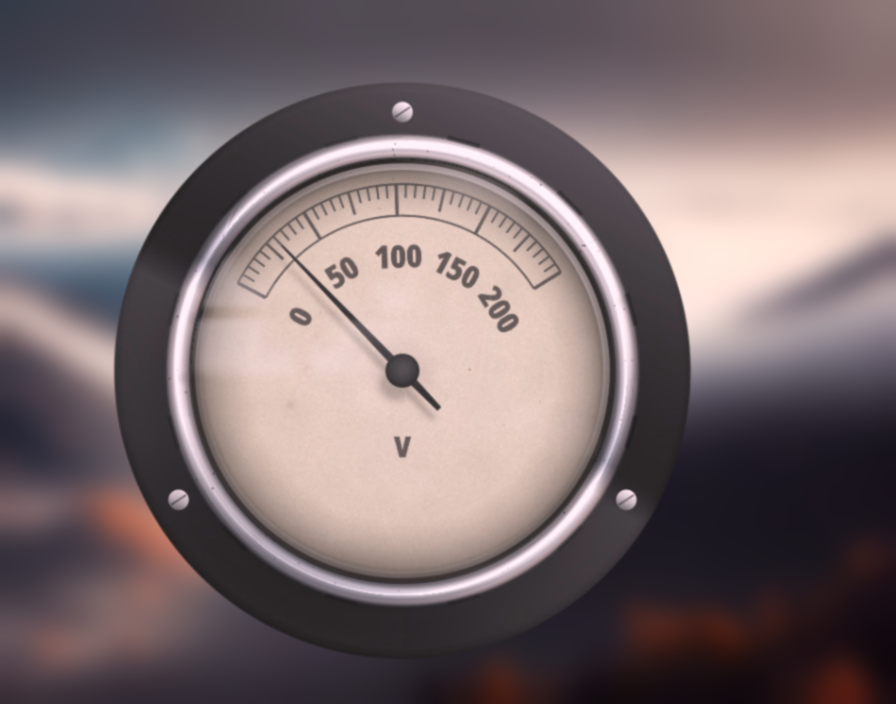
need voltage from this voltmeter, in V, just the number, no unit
30
